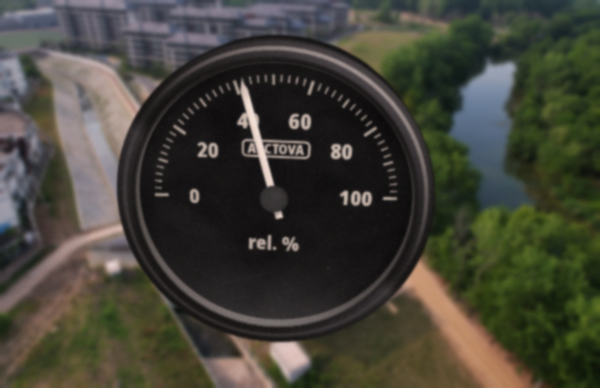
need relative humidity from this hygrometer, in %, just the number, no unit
42
